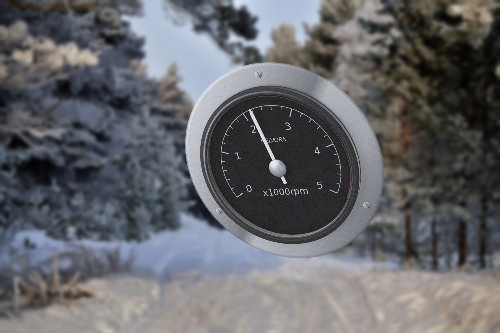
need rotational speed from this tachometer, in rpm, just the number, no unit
2200
